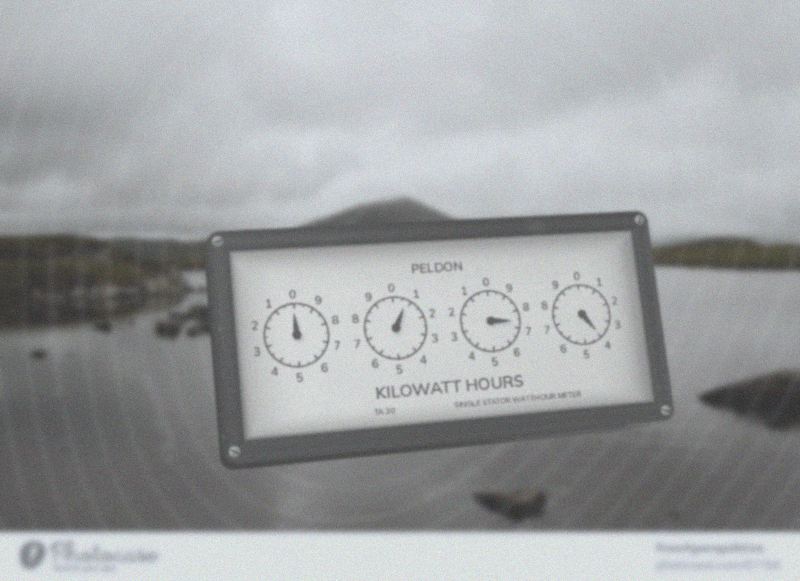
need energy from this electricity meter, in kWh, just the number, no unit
74
